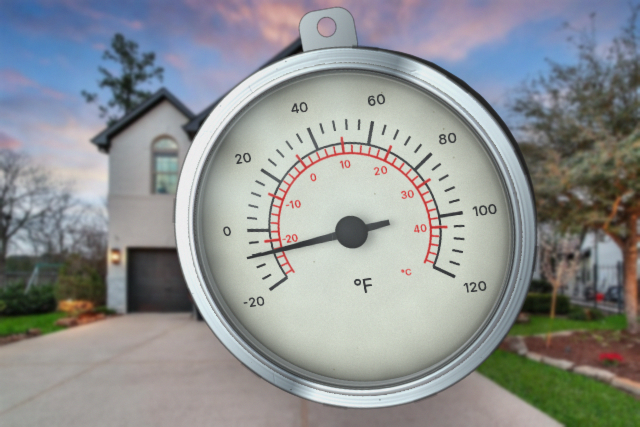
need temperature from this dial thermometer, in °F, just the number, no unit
-8
